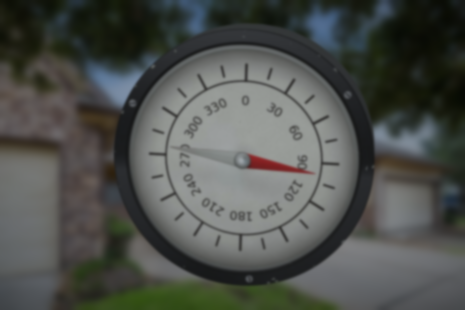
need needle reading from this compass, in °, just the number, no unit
97.5
